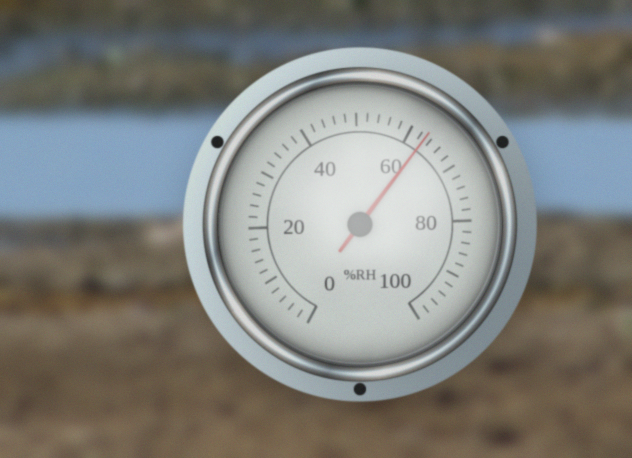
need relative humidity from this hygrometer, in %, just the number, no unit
63
